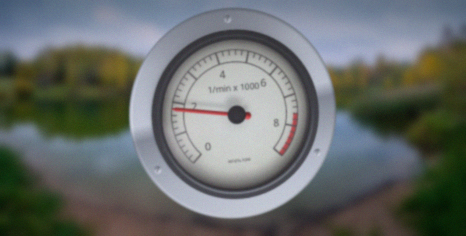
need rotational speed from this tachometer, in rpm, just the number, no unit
1800
